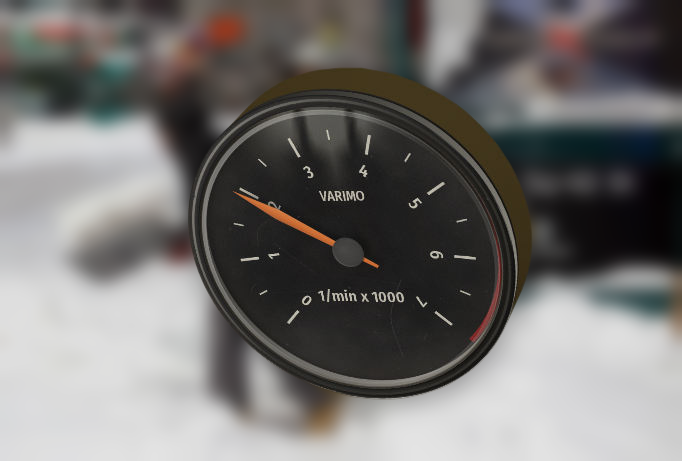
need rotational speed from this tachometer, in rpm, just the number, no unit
2000
